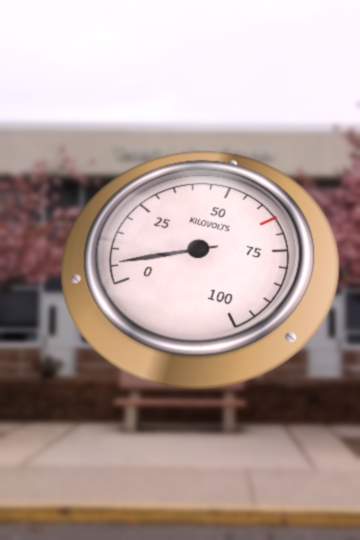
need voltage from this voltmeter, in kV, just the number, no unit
5
